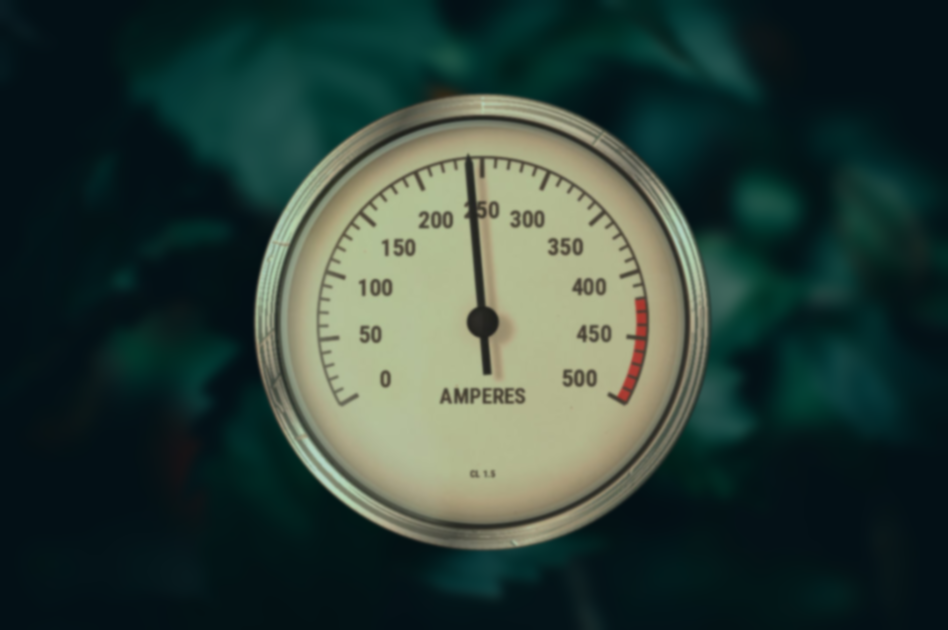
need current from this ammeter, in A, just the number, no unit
240
